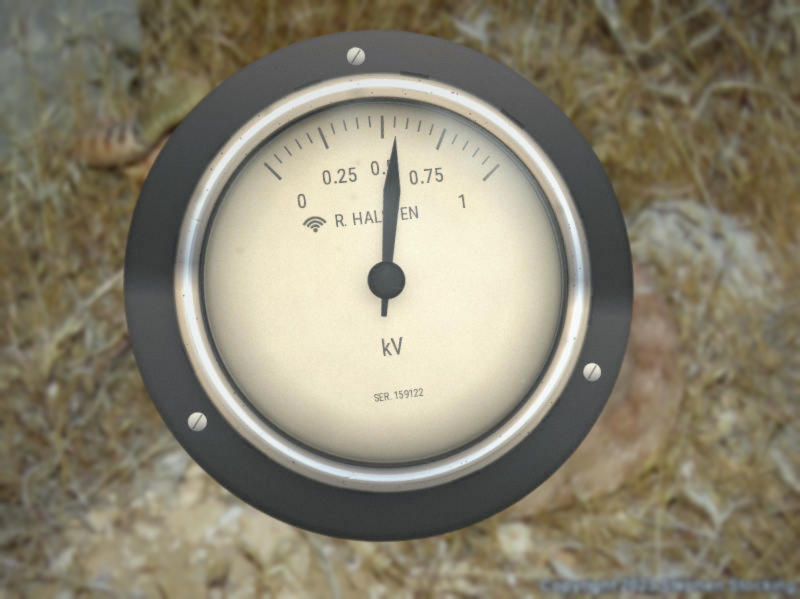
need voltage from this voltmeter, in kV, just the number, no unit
0.55
